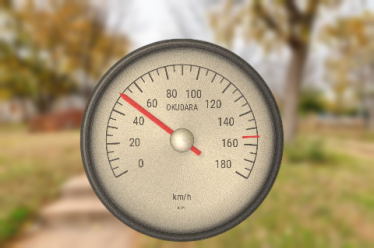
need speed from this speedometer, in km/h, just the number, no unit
50
